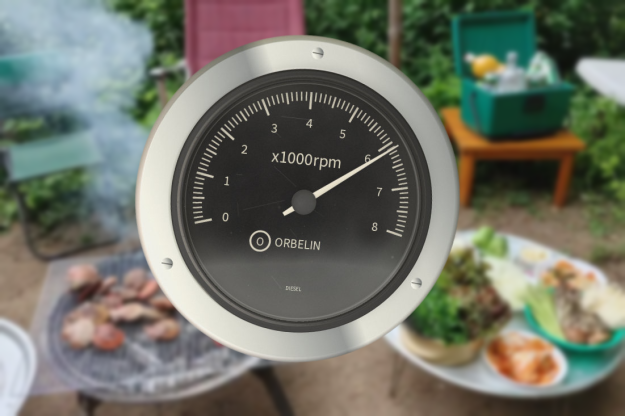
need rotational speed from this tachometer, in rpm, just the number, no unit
6100
